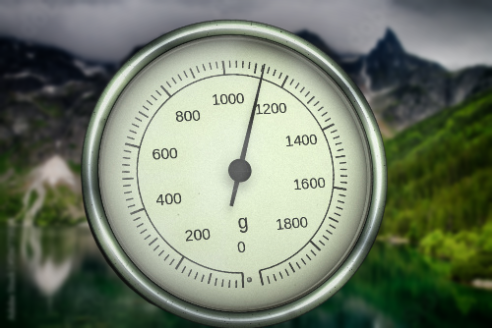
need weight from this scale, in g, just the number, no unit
1120
